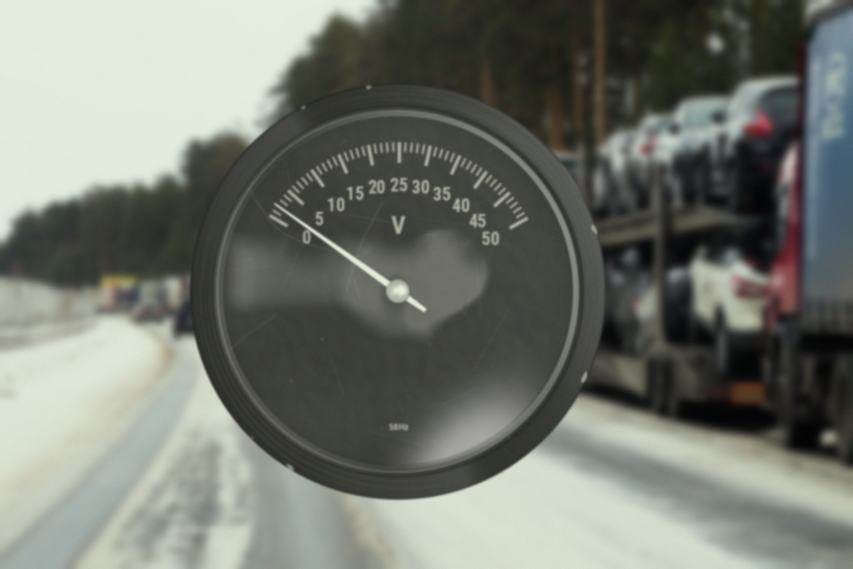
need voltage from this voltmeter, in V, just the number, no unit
2
